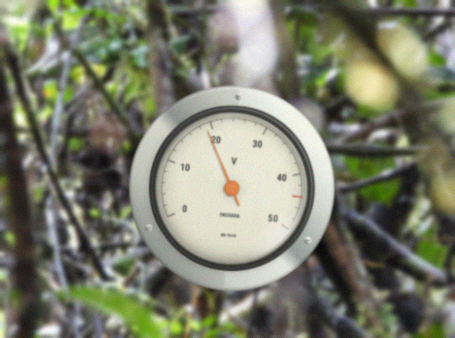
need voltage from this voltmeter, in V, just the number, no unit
19
